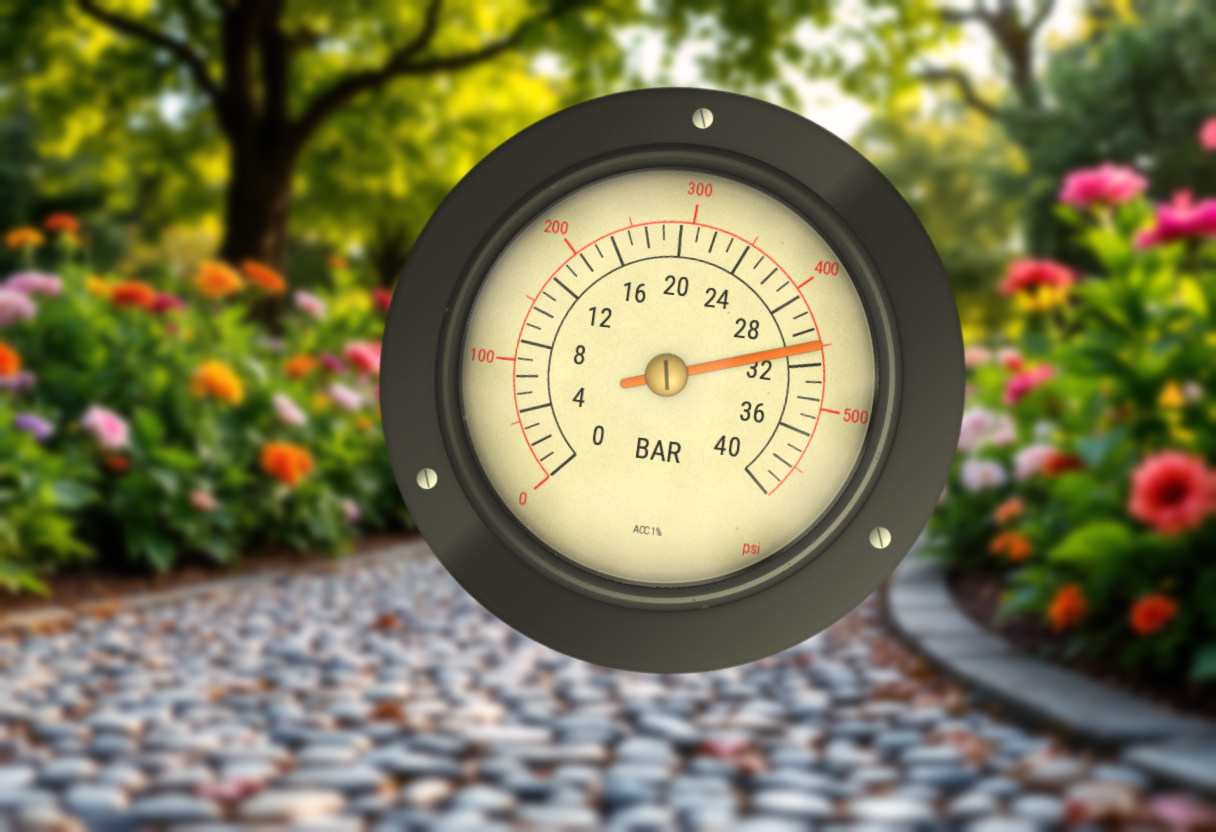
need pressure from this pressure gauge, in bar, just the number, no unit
31
